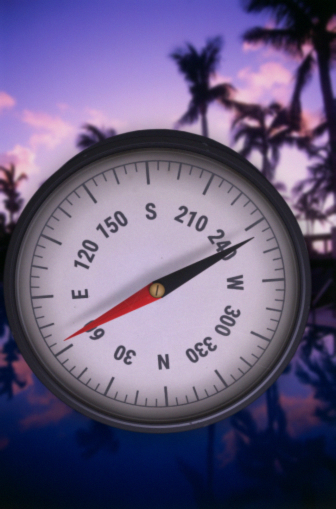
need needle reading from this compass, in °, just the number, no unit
65
